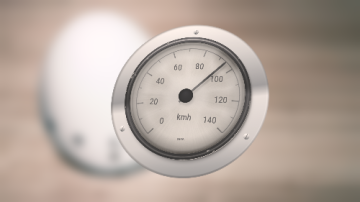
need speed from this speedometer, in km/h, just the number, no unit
95
